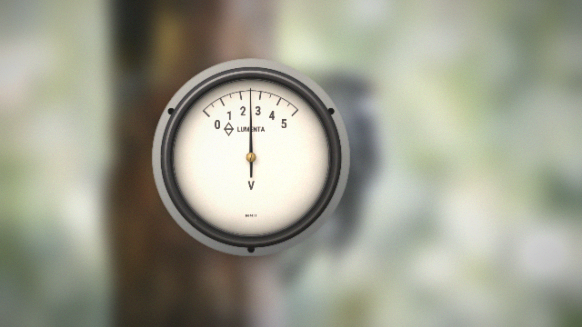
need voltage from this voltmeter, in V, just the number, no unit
2.5
